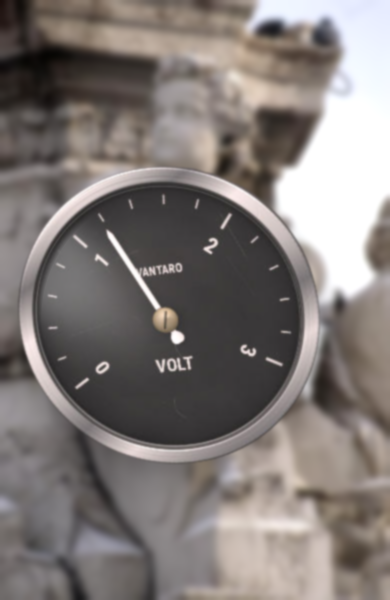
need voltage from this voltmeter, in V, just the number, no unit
1.2
